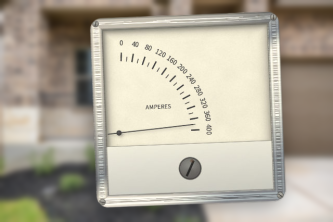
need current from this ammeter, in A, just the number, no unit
380
